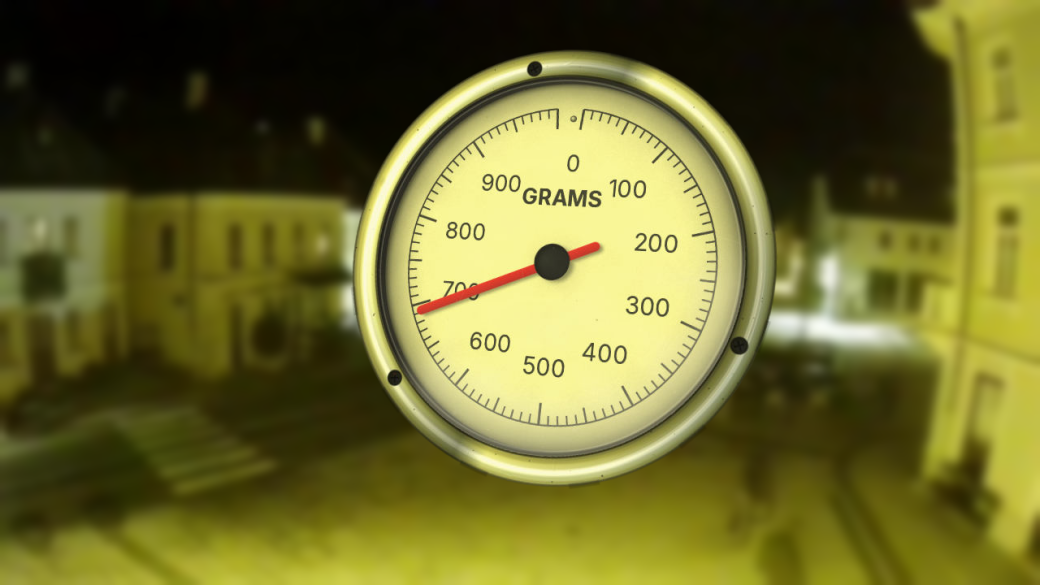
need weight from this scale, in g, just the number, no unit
690
